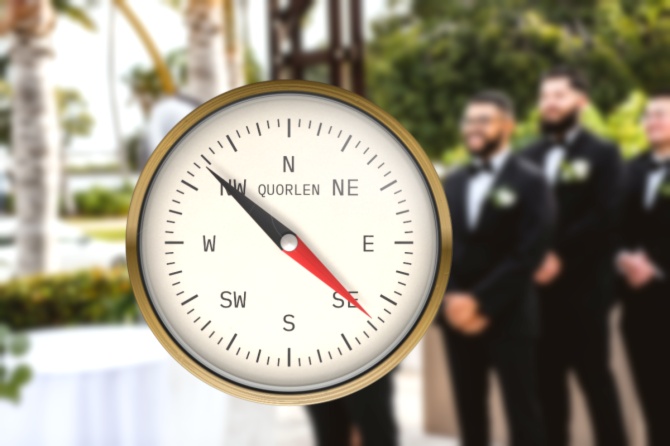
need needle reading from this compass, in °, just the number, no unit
132.5
